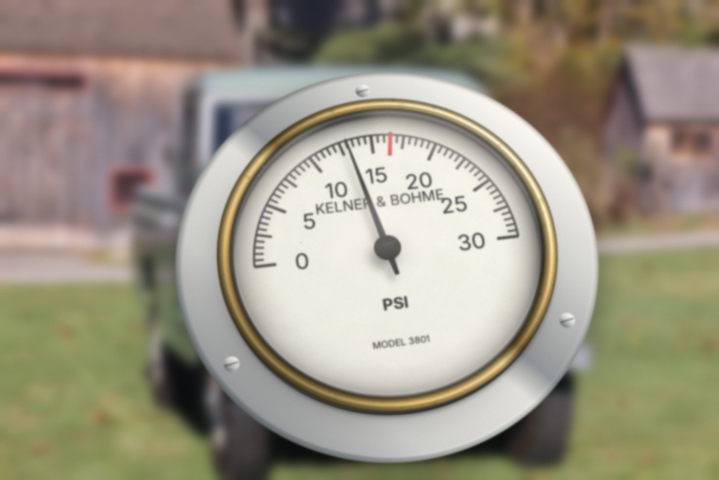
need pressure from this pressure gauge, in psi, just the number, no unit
13
